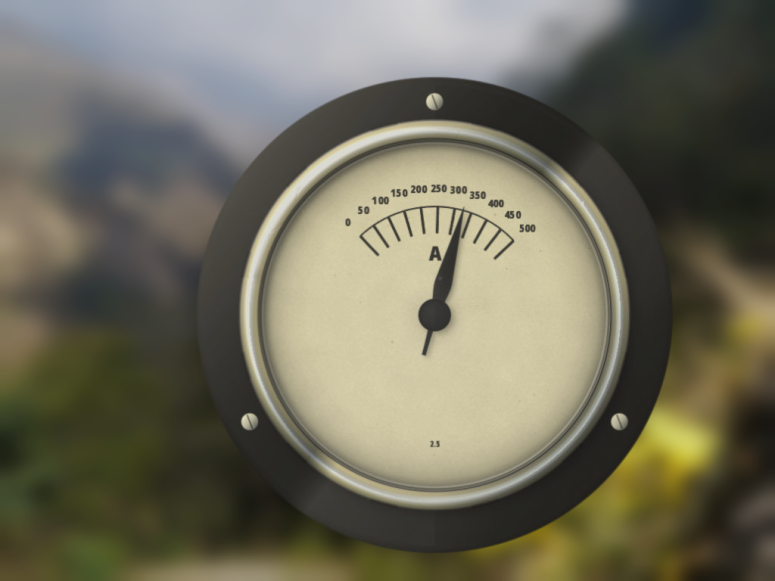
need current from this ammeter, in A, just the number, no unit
325
